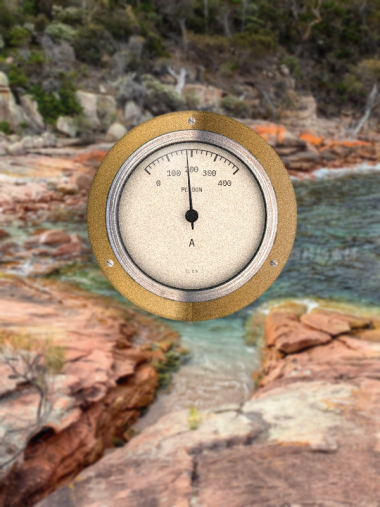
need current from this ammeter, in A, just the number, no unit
180
